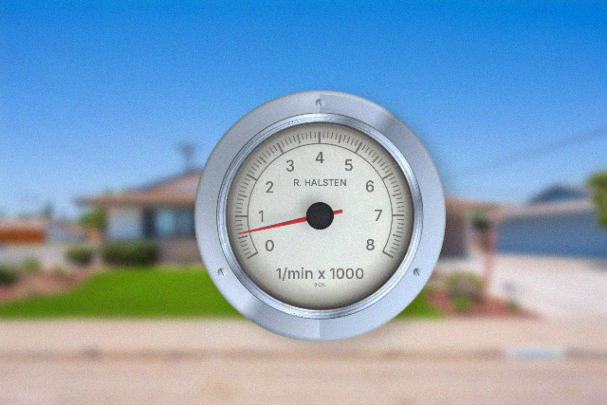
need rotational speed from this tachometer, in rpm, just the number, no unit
600
